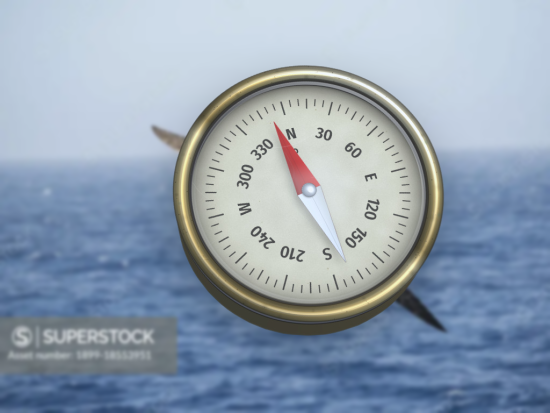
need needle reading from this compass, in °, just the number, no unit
350
